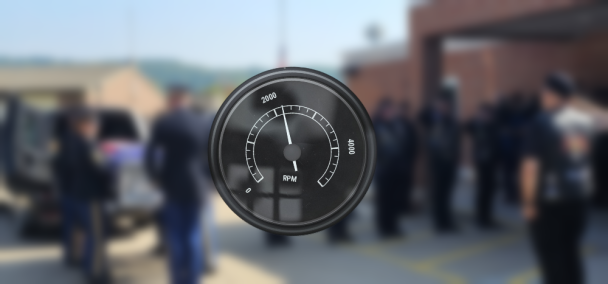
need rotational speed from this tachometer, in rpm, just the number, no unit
2200
